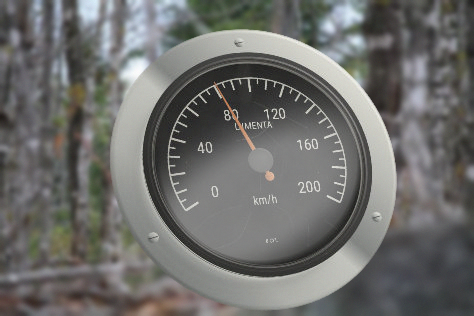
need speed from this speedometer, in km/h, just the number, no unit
80
